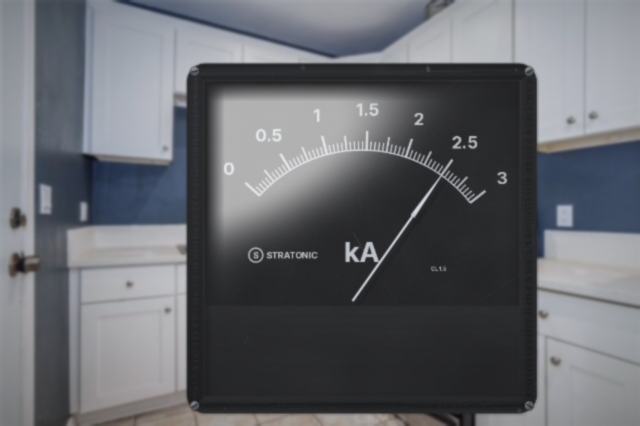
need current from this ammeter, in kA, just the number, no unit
2.5
